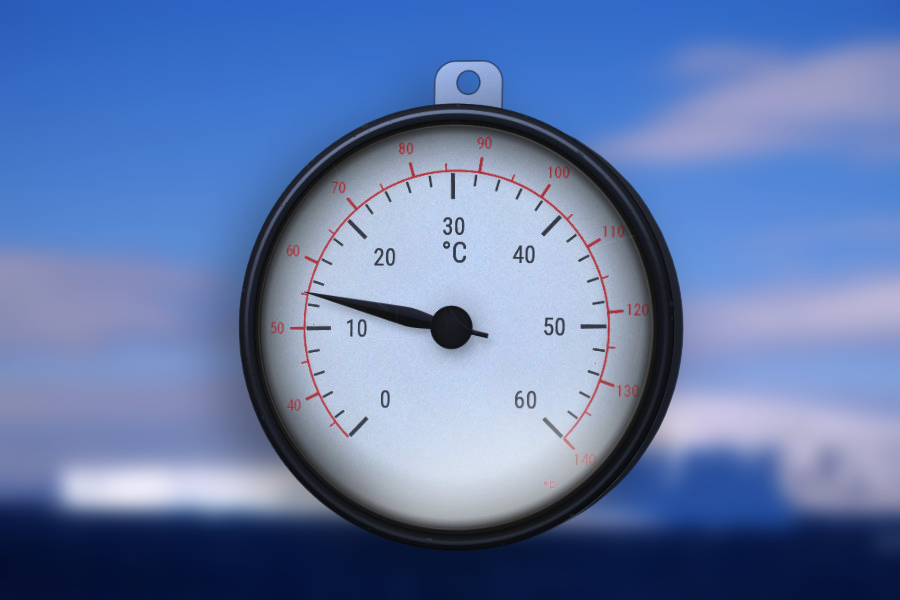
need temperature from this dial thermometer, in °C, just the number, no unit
13
